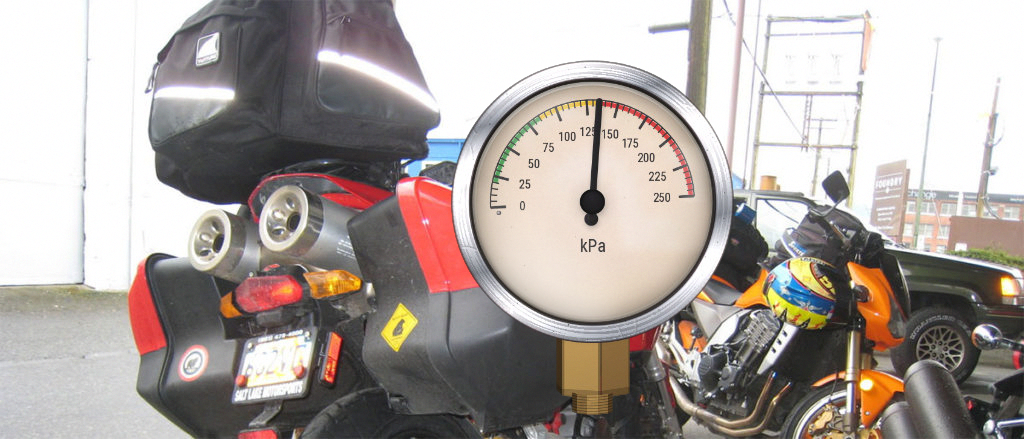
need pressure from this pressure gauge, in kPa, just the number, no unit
135
